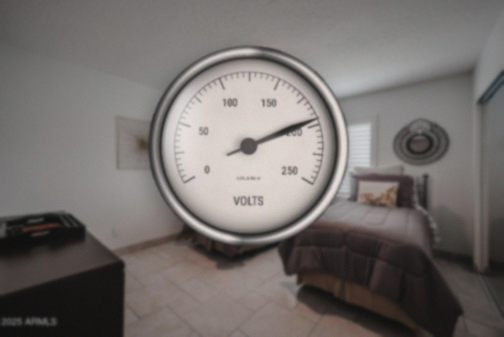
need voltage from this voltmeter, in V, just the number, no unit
195
